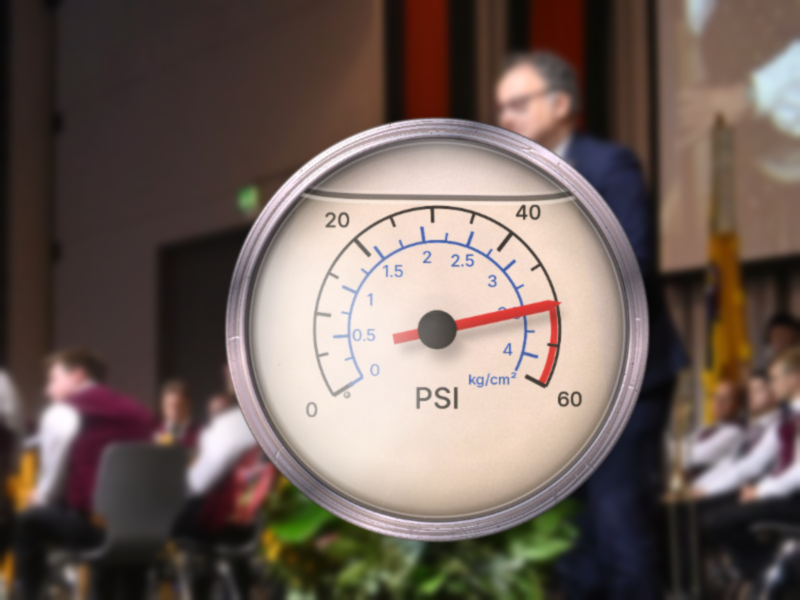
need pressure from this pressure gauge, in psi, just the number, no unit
50
